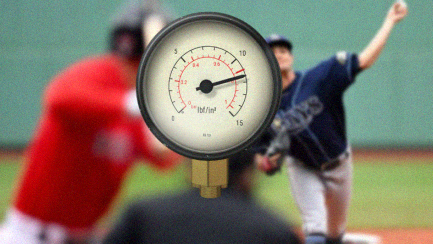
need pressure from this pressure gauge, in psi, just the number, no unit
11.5
